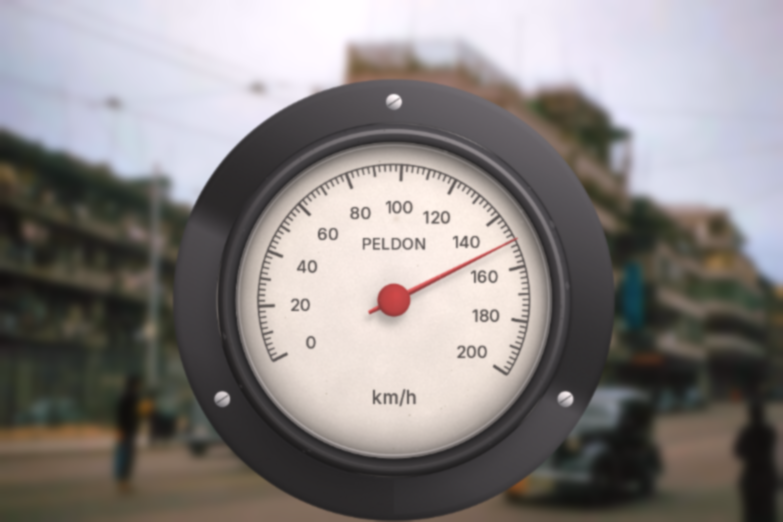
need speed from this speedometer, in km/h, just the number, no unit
150
